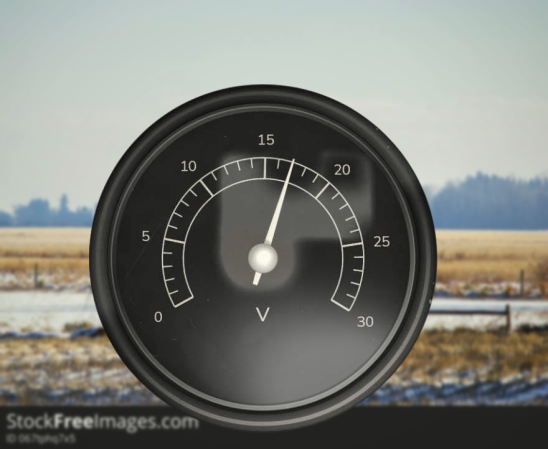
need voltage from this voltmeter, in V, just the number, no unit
17
